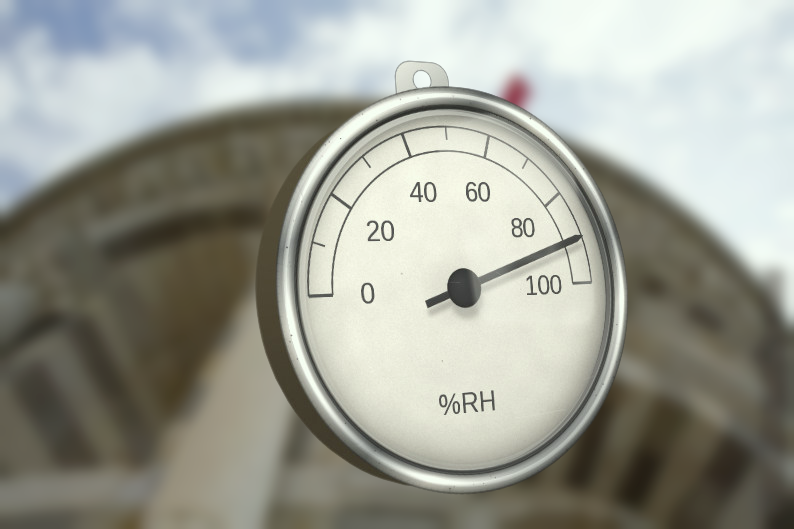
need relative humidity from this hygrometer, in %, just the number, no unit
90
